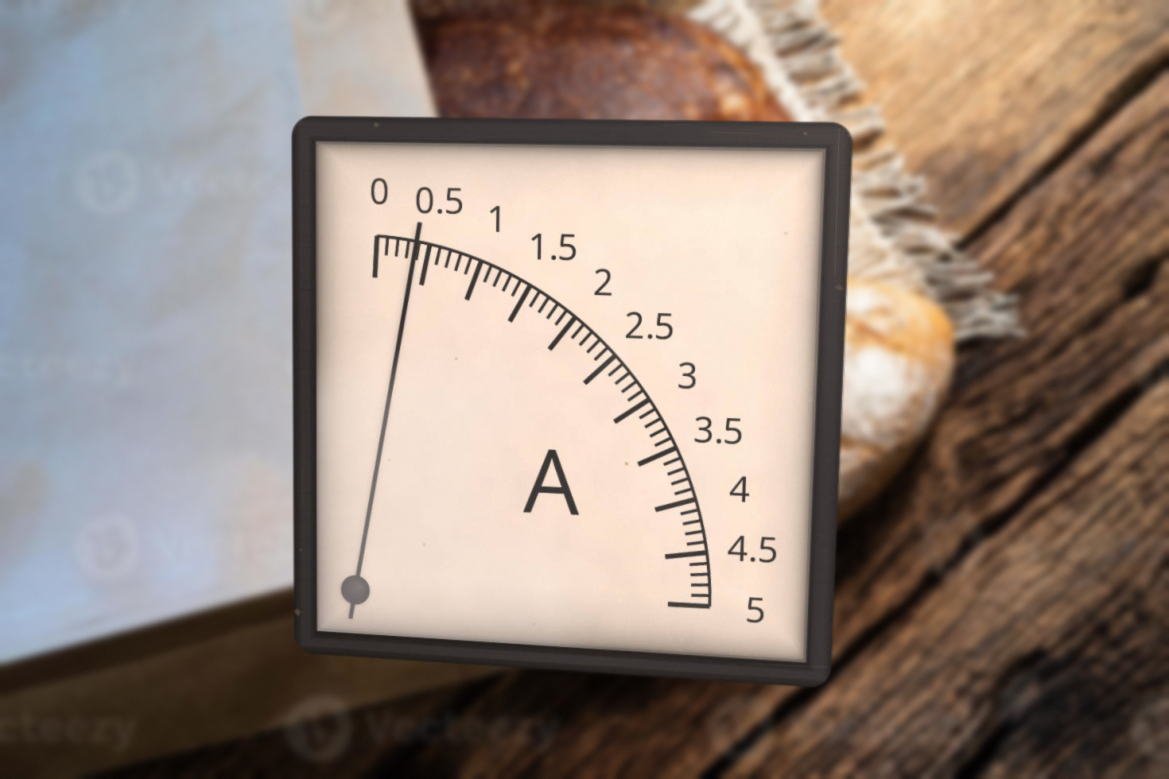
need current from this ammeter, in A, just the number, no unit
0.4
